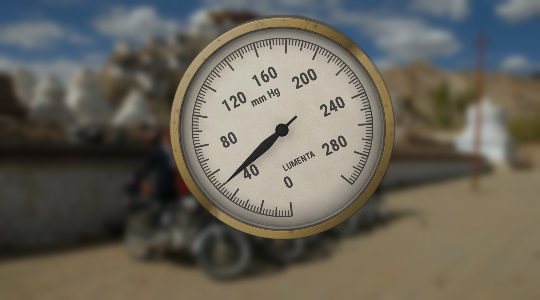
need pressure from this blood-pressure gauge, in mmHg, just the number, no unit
50
